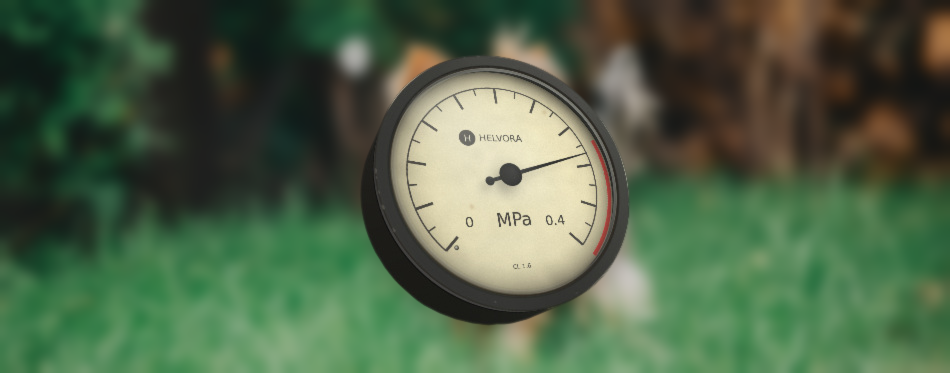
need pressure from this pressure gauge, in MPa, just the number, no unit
0.31
